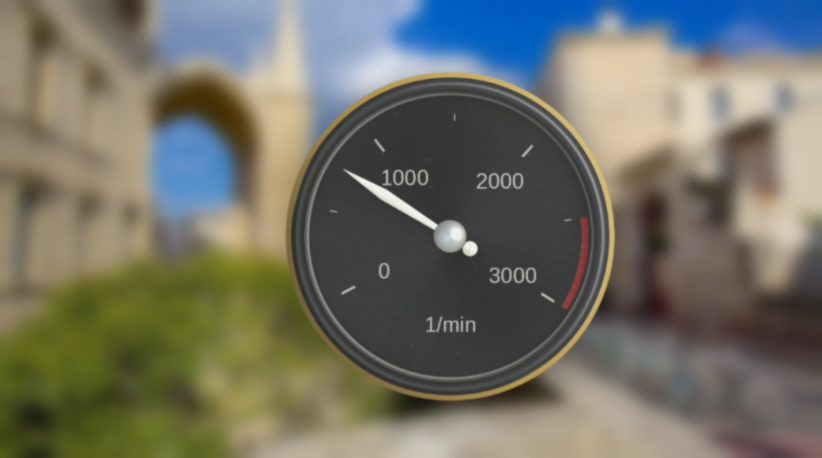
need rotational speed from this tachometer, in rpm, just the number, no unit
750
